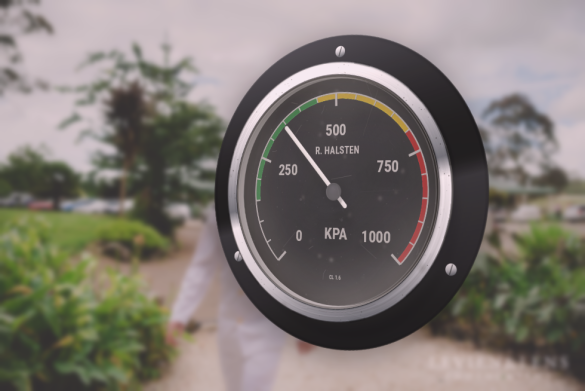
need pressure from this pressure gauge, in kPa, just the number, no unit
350
